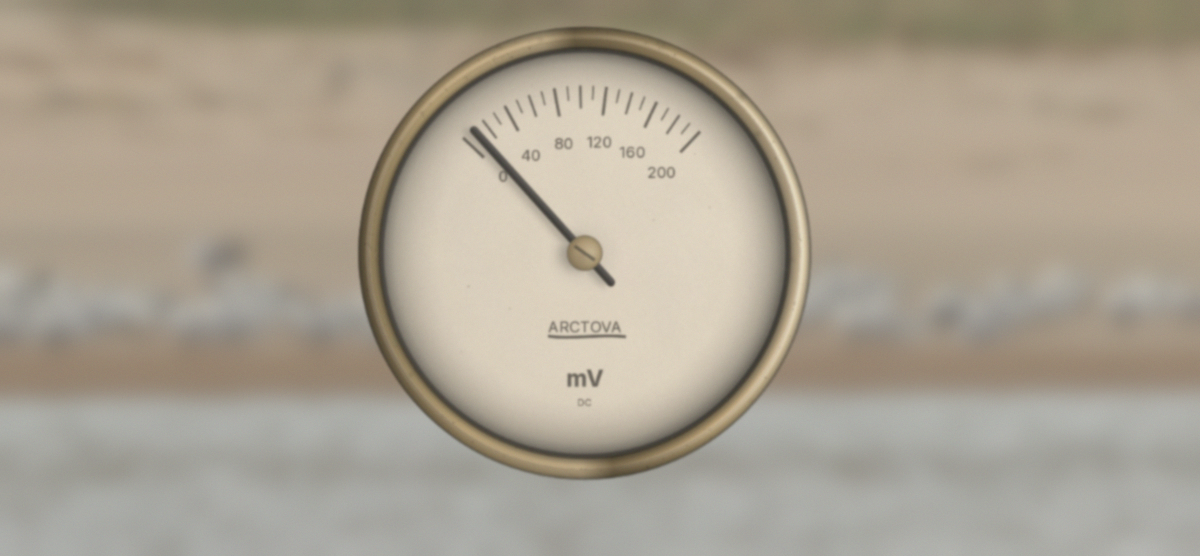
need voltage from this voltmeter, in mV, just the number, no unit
10
